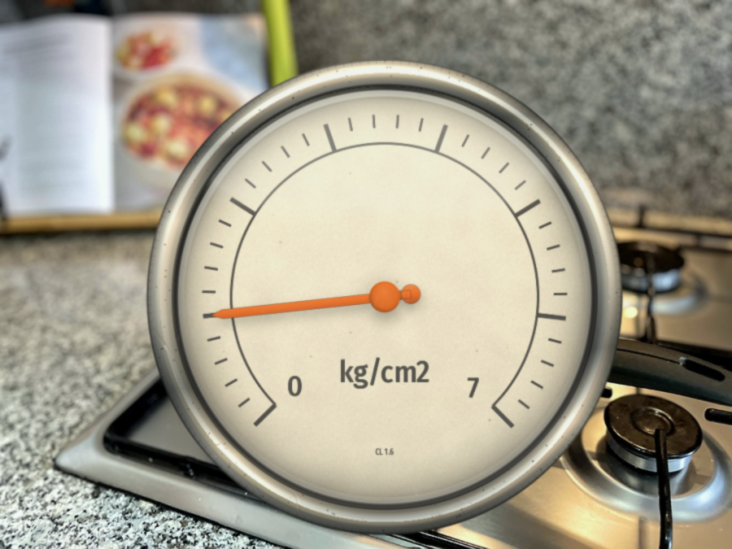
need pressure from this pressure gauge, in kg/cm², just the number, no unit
1
